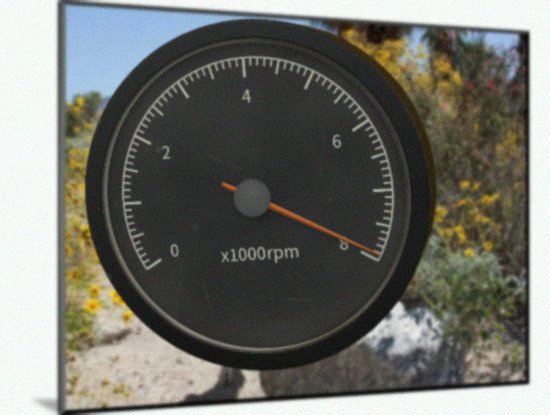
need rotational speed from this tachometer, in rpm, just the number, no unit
7900
